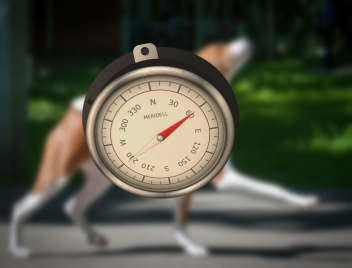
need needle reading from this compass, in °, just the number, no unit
60
